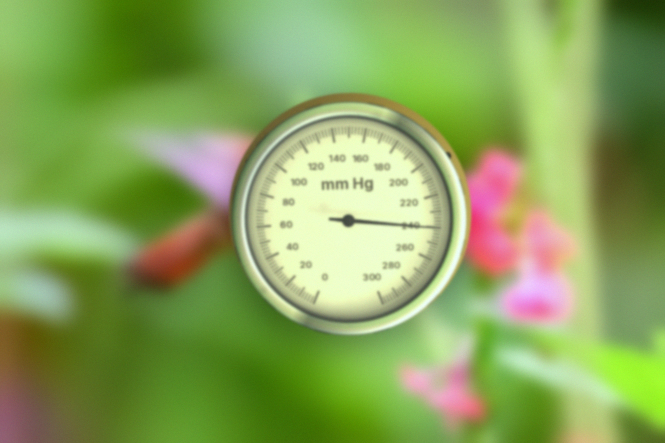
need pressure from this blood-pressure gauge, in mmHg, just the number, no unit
240
